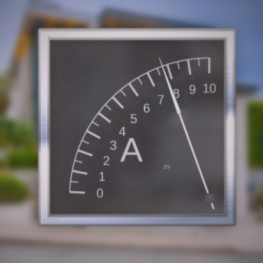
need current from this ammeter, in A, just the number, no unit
7.75
